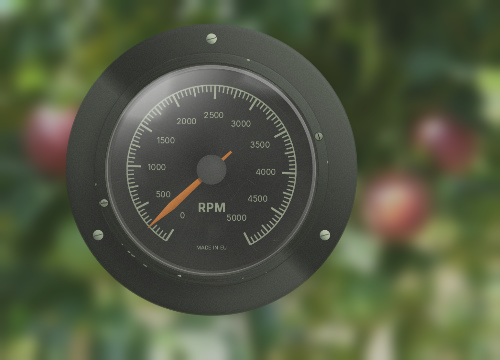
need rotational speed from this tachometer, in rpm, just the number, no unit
250
